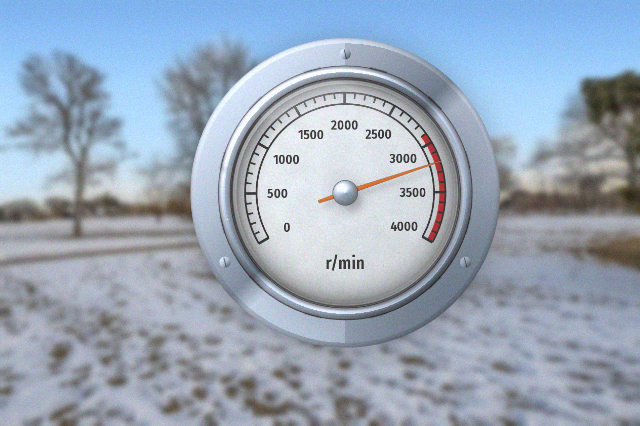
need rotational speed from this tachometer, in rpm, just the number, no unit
3200
